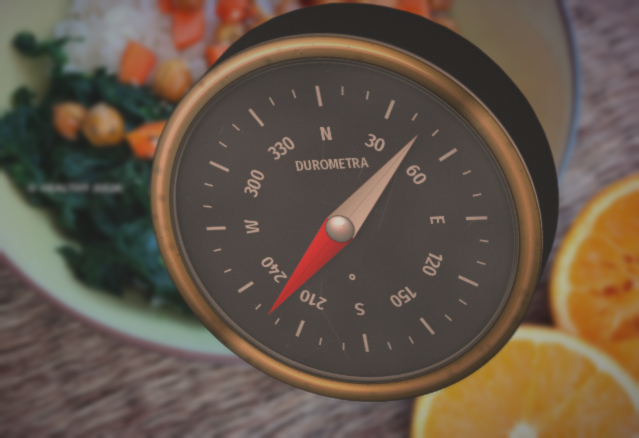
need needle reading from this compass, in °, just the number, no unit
225
